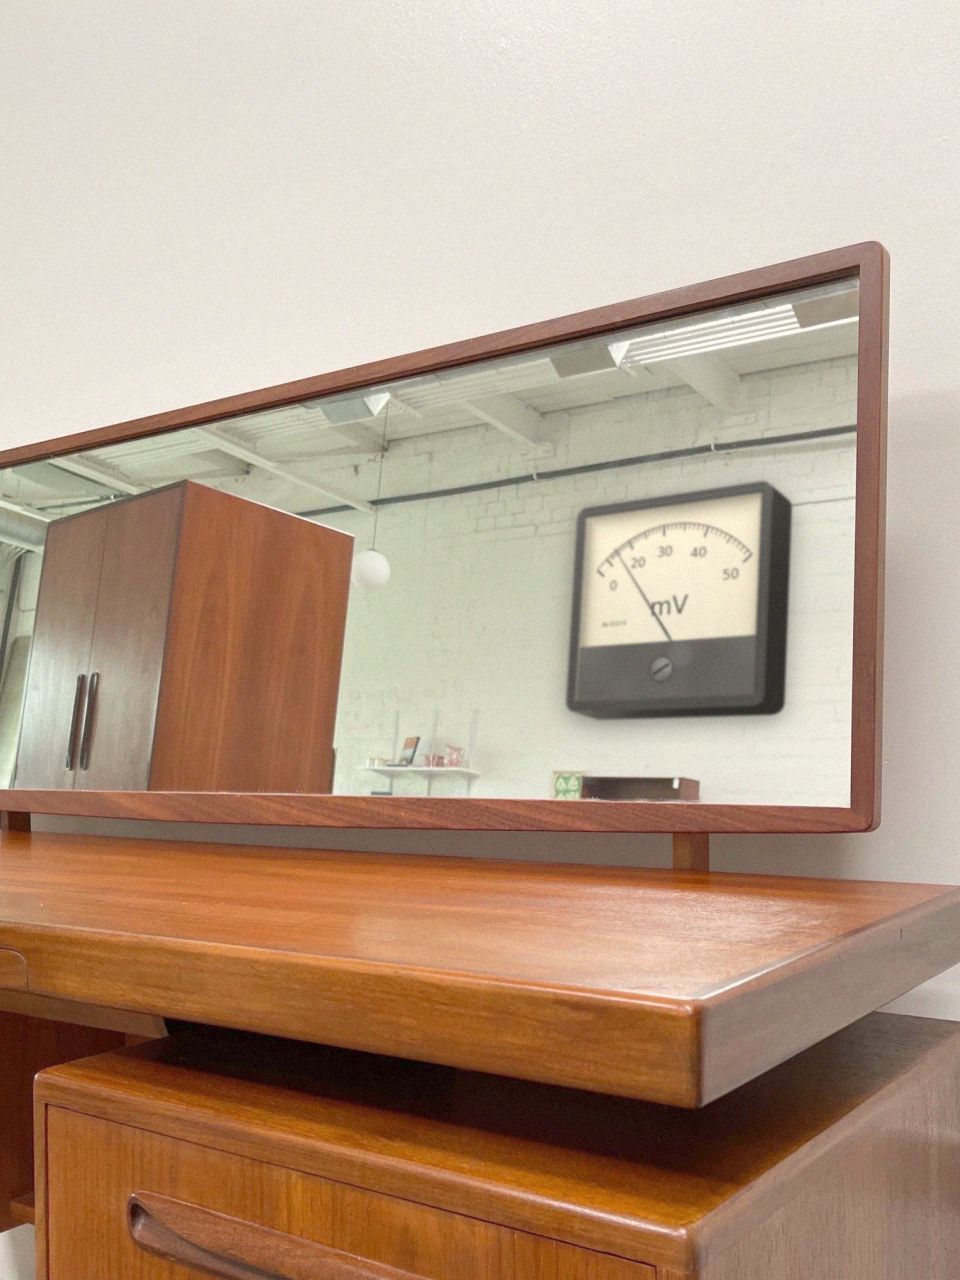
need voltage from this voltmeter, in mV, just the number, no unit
15
